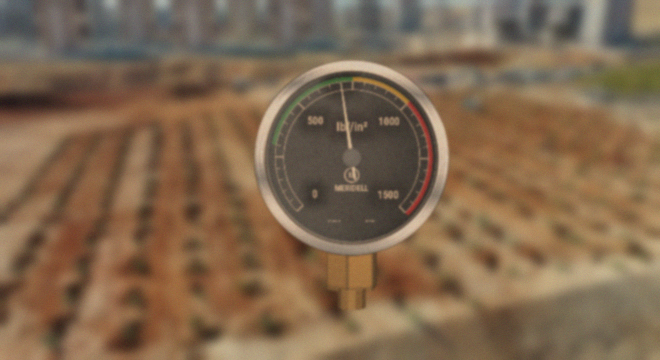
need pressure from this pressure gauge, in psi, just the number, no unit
700
